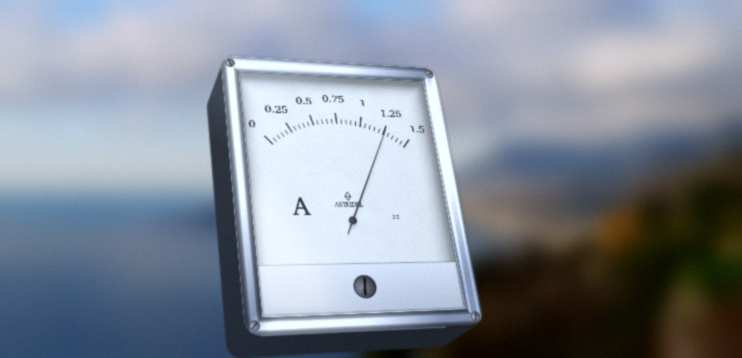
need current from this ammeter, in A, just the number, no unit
1.25
